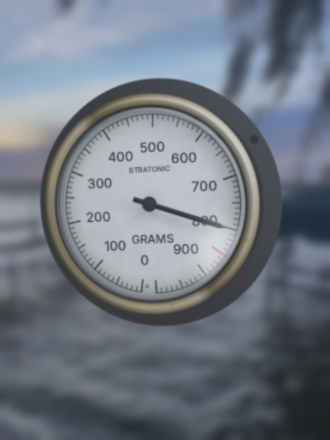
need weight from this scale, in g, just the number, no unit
800
